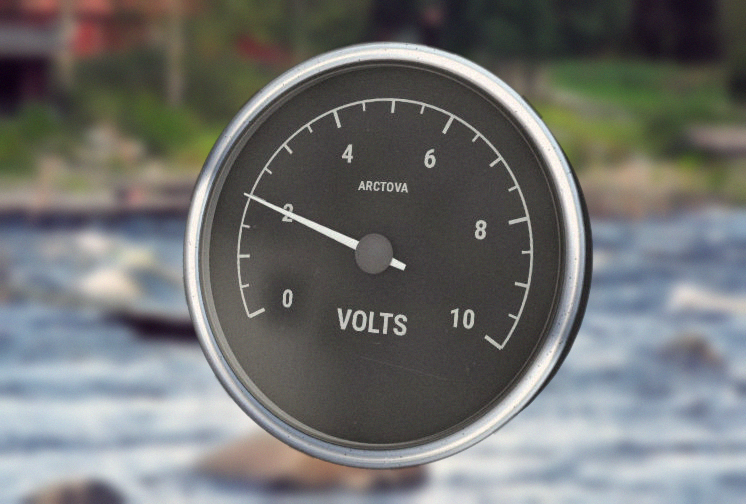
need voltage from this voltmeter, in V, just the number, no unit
2
